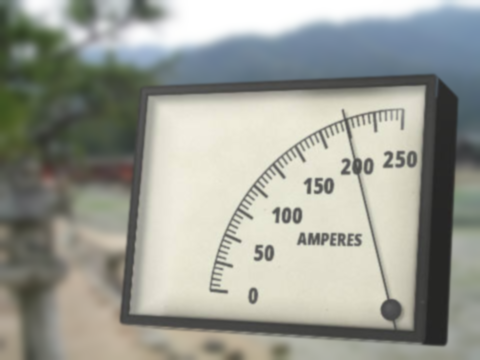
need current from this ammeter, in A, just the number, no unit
200
